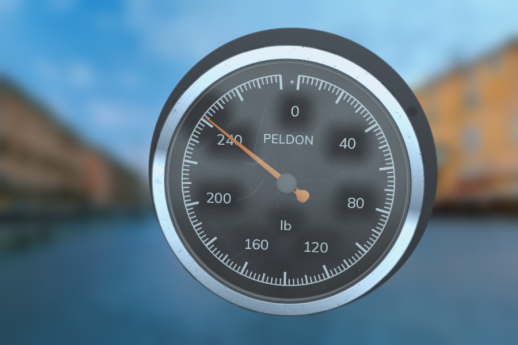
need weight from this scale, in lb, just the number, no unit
242
